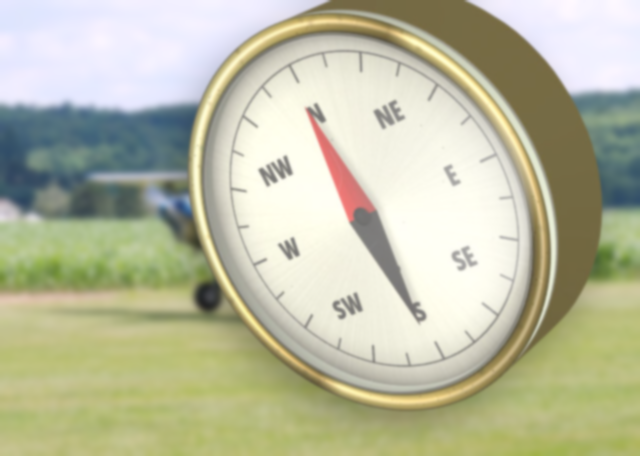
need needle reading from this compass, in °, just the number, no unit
0
